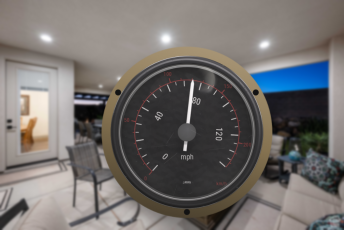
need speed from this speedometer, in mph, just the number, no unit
75
